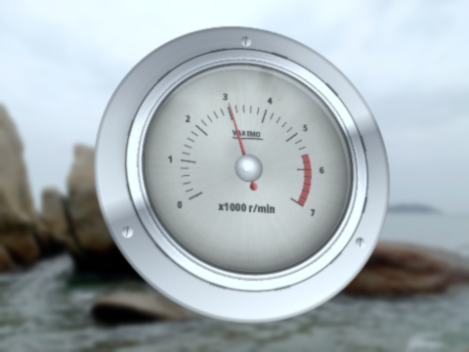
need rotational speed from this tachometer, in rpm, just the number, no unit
3000
